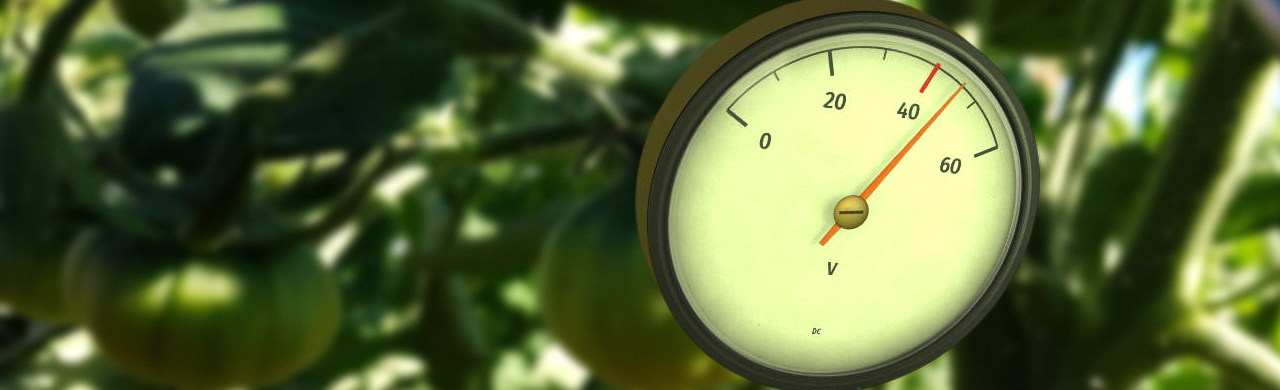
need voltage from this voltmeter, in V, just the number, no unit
45
